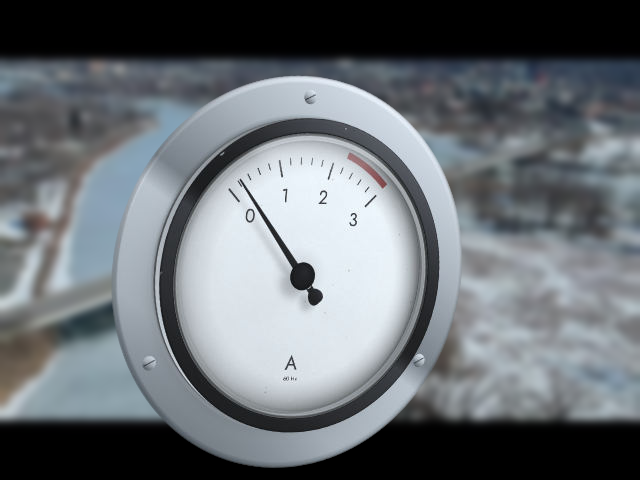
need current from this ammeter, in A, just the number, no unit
0.2
